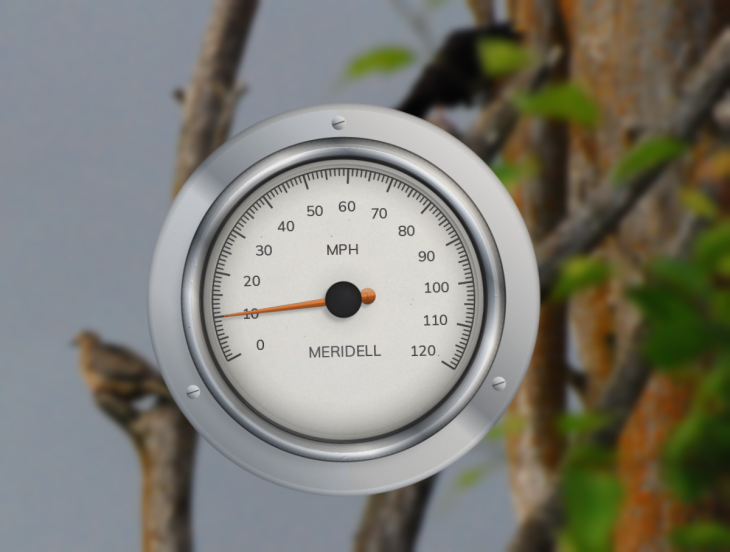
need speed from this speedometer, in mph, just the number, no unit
10
